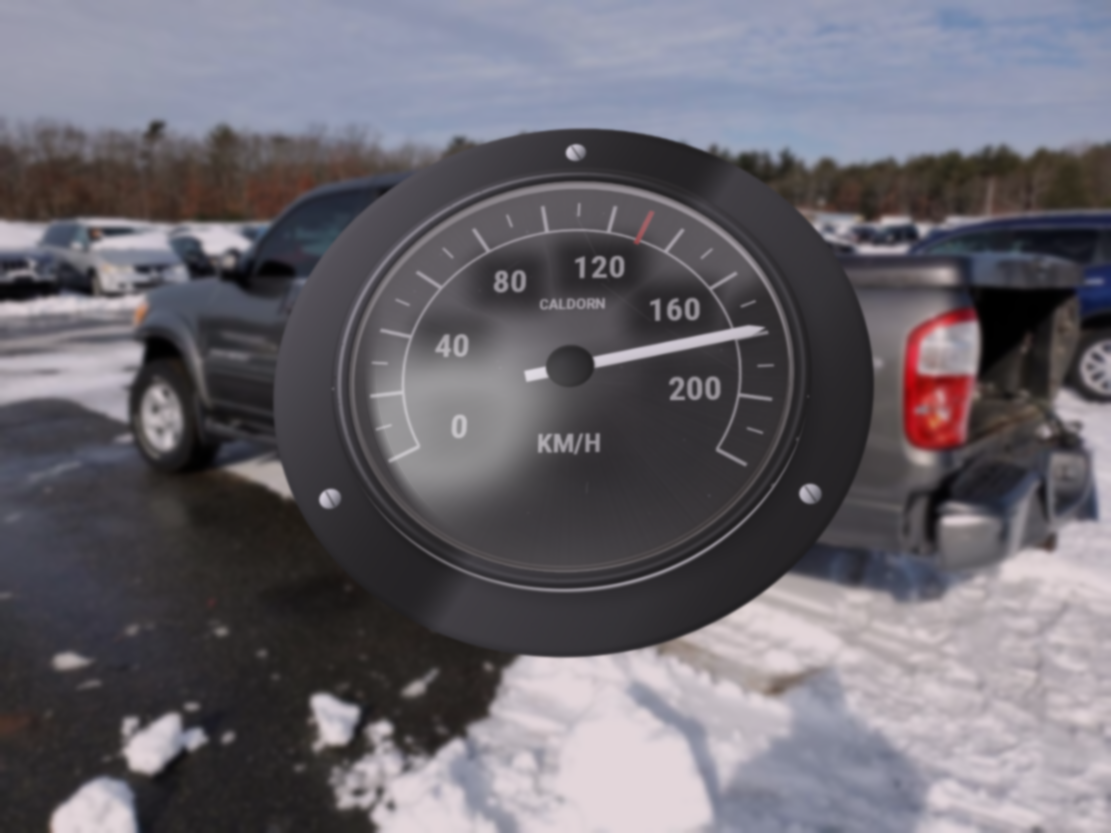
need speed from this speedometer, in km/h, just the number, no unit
180
